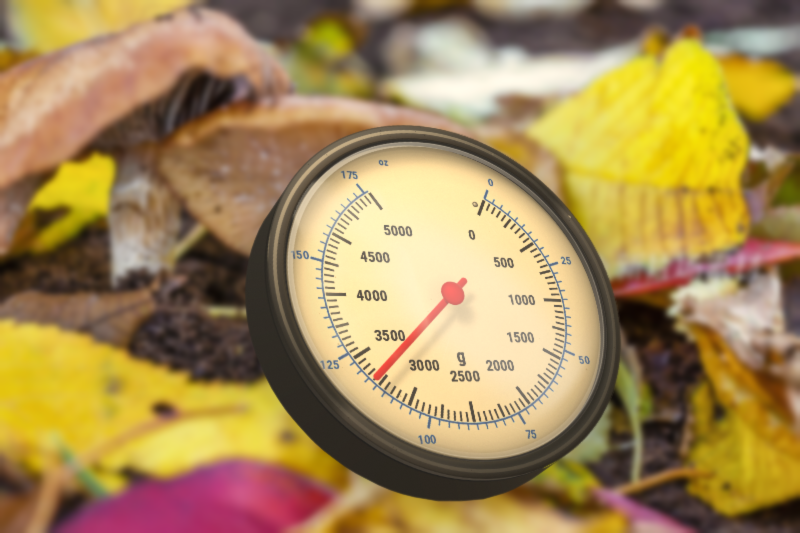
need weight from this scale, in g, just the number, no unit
3300
